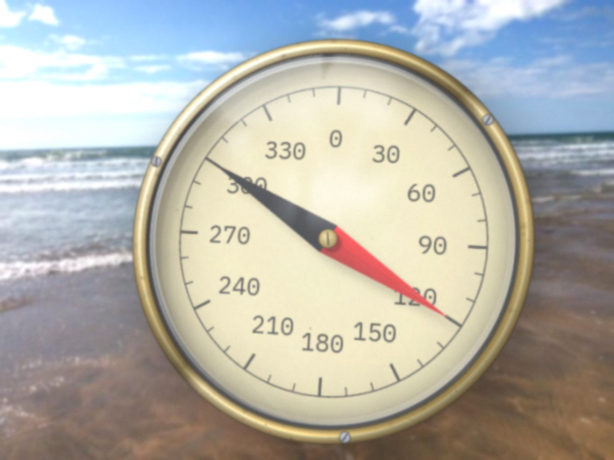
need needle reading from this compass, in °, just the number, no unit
120
